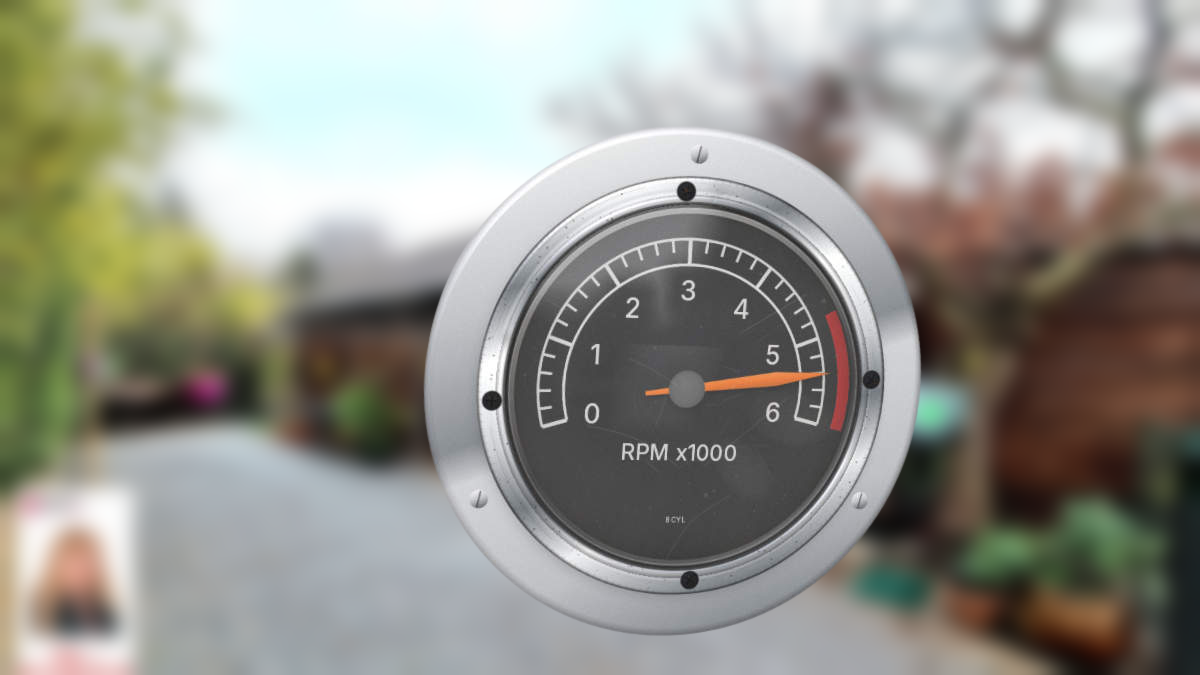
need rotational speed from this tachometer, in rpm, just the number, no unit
5400
